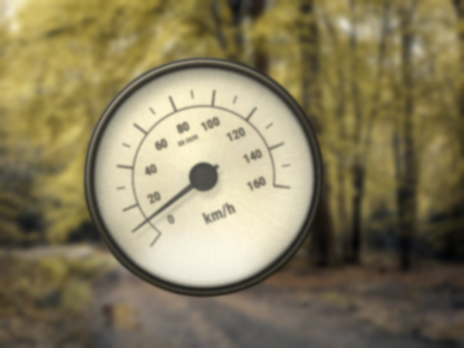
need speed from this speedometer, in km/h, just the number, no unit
10
